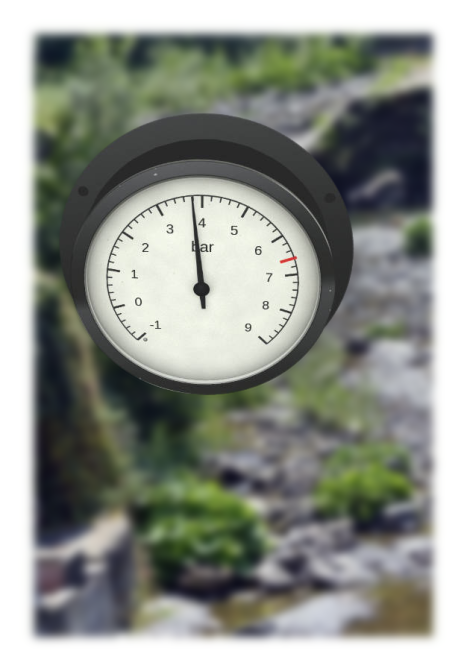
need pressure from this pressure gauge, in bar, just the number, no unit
3.8
